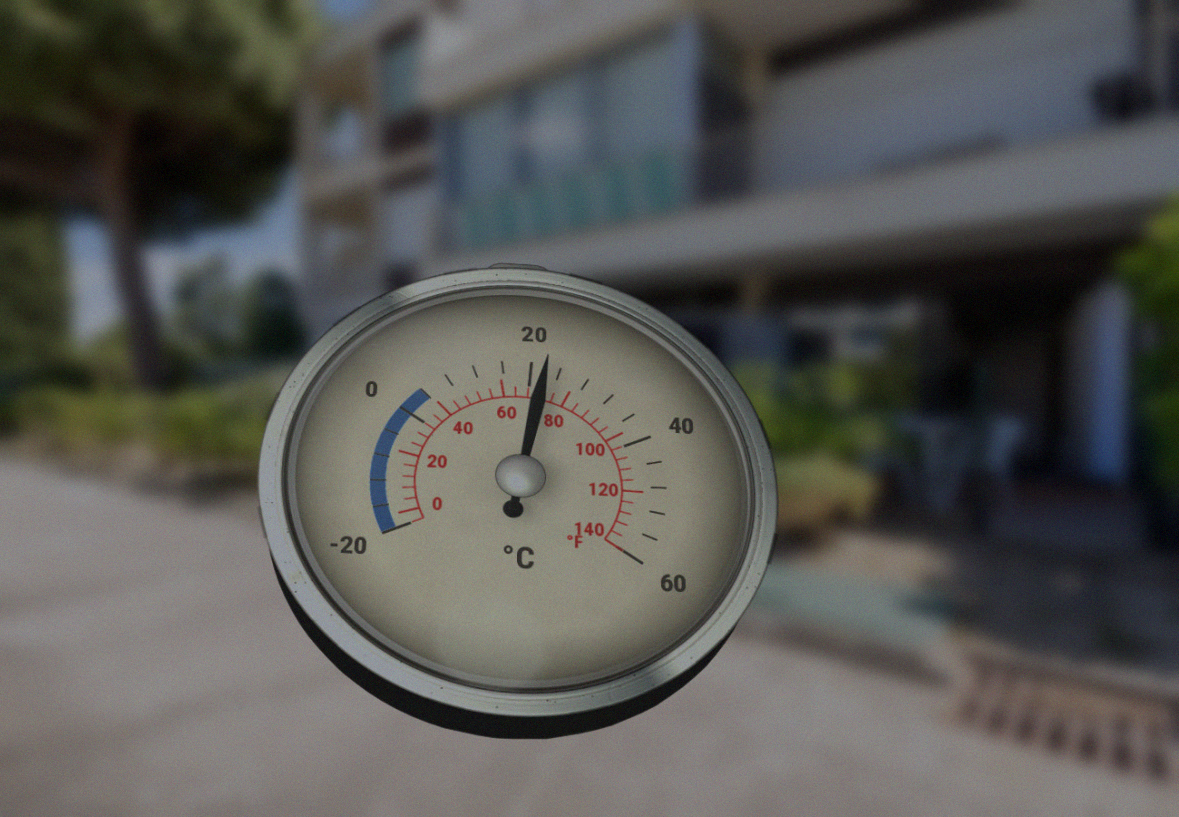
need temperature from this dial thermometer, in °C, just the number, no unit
22
